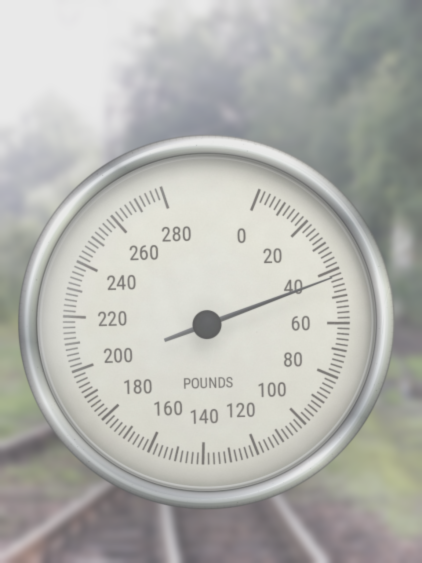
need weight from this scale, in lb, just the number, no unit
42
